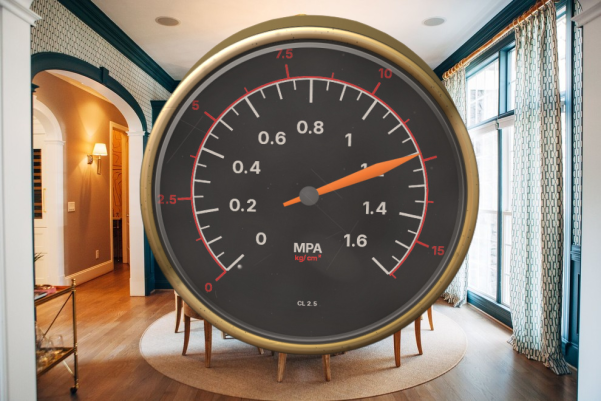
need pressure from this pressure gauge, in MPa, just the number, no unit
1.2
